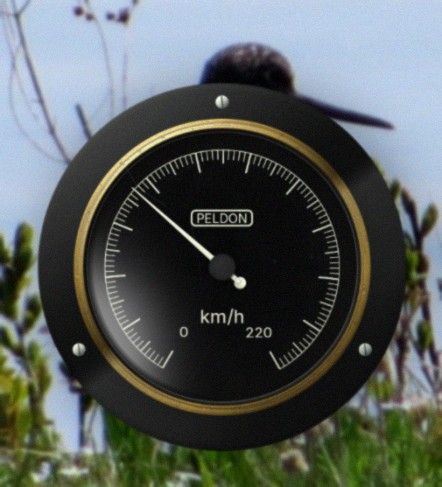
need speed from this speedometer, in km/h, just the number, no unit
74
